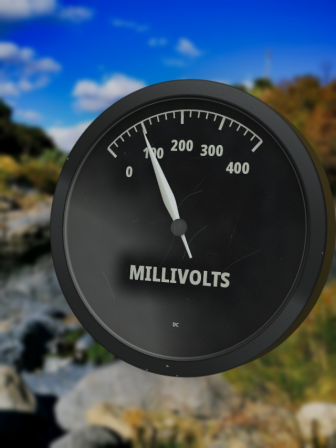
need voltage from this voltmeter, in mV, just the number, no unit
100
